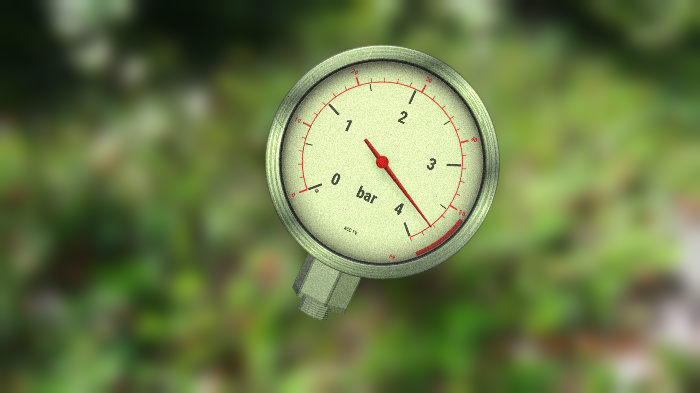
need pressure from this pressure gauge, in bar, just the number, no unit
3.75
